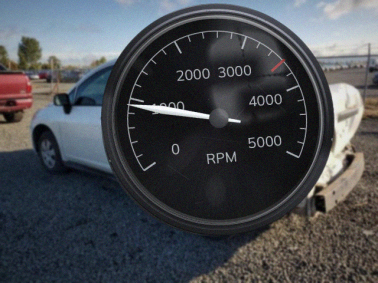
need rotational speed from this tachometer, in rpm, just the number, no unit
900
